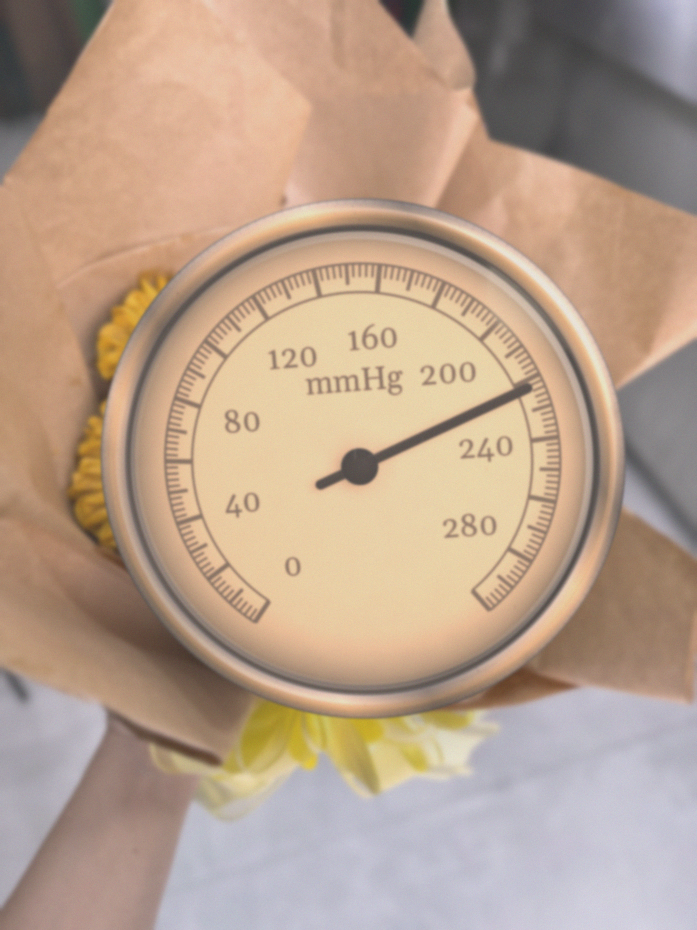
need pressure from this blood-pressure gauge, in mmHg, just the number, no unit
222
